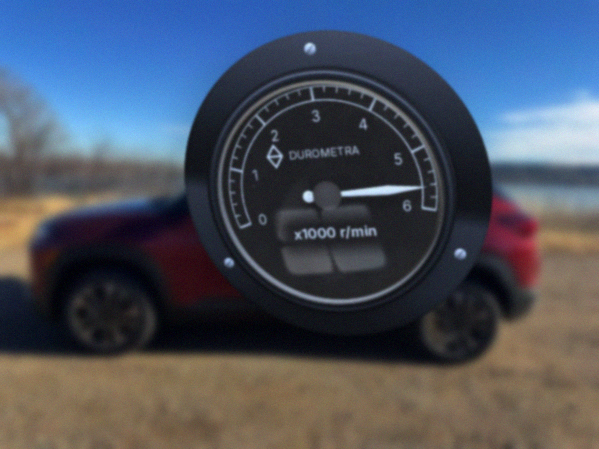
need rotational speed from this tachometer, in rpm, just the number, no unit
5600
